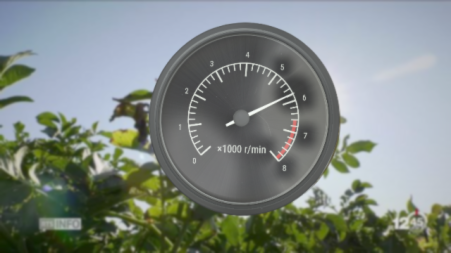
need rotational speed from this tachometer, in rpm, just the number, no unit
5800
